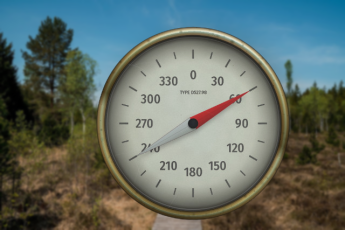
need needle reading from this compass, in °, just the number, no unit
60
